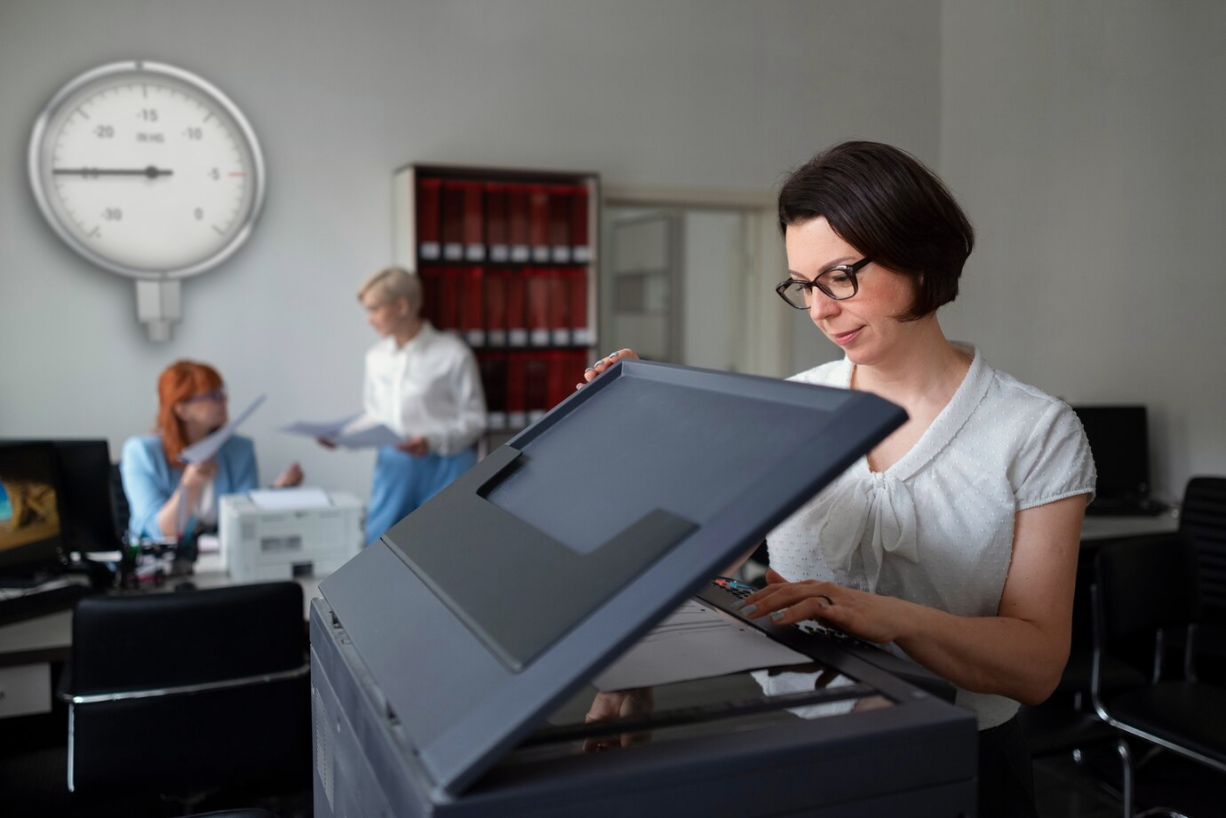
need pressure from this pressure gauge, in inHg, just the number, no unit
-25
